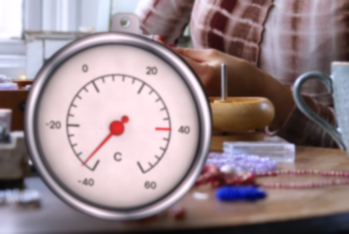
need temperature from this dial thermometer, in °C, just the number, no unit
-36
